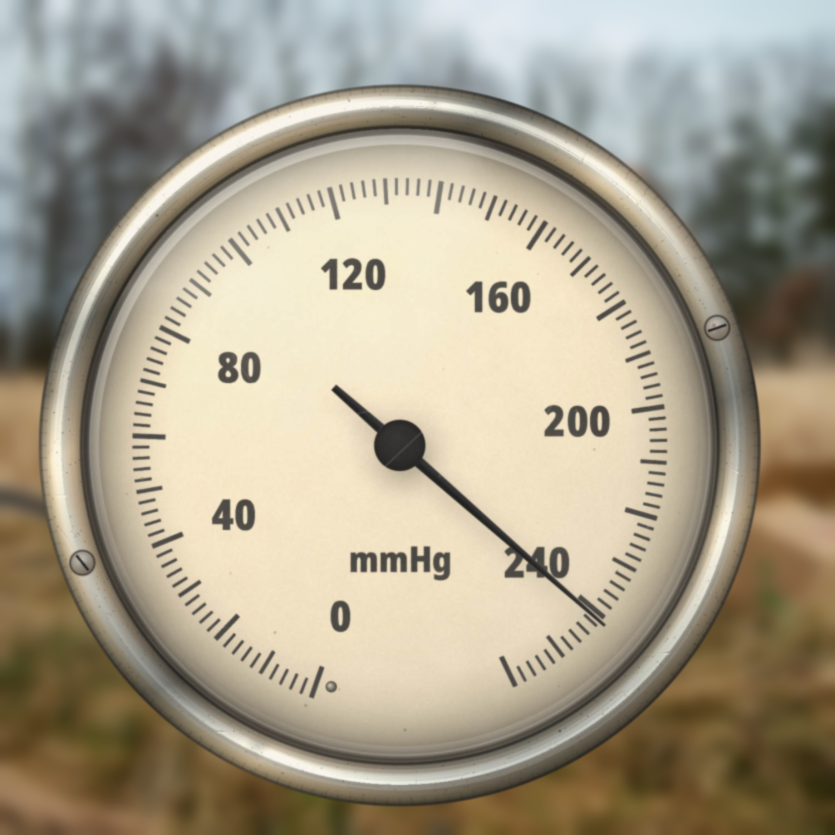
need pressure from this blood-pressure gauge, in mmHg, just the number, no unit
241
